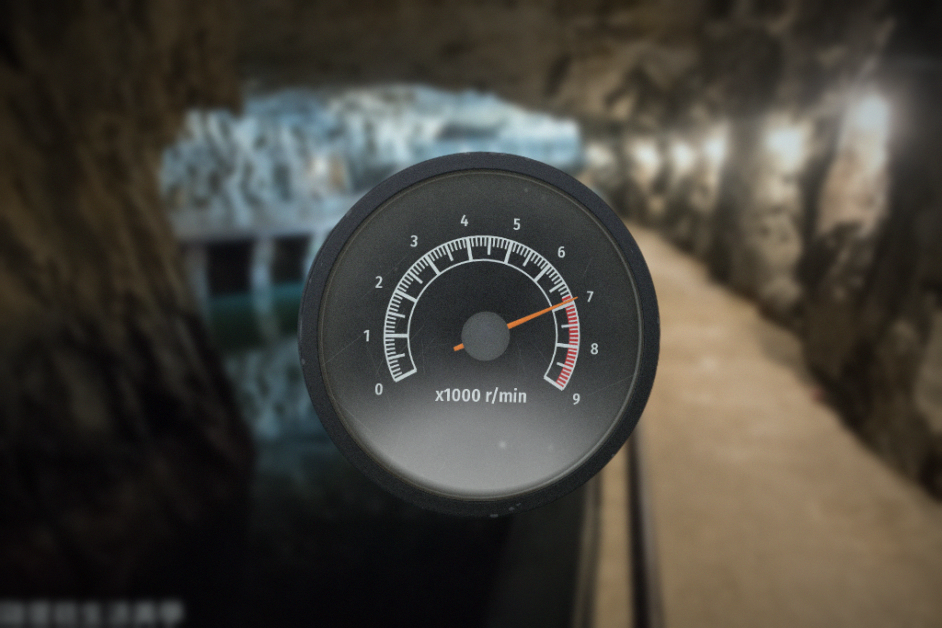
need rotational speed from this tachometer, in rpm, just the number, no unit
6900
